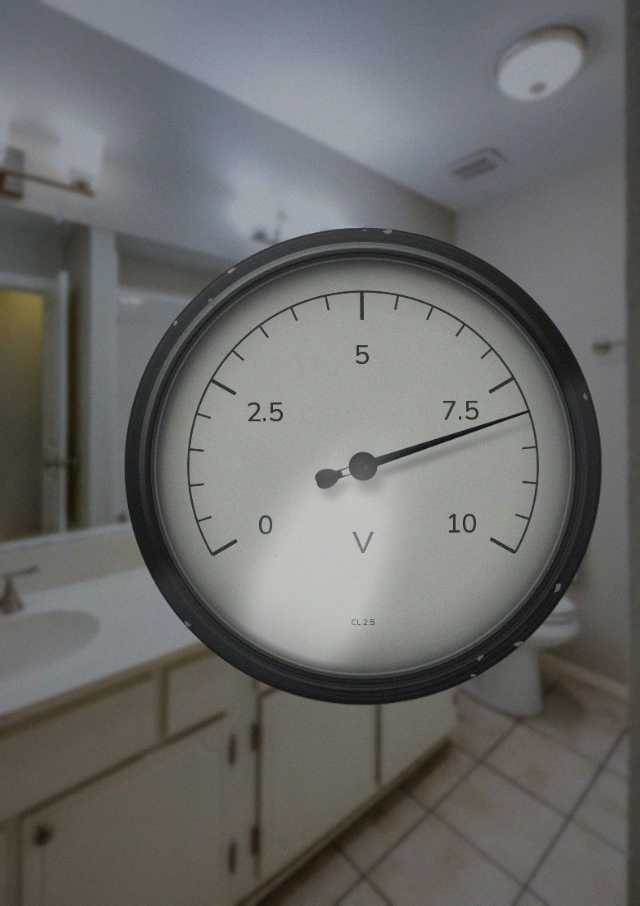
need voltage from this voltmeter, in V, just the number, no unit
8
